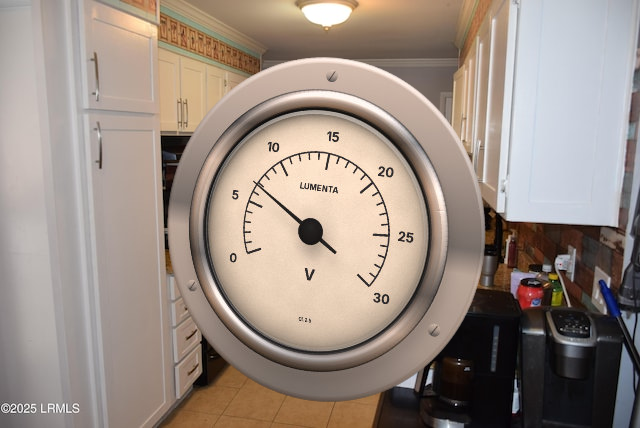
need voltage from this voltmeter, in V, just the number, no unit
7
